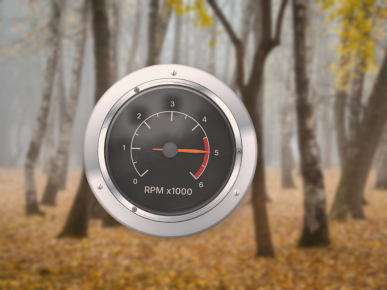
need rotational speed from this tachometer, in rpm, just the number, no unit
5000
